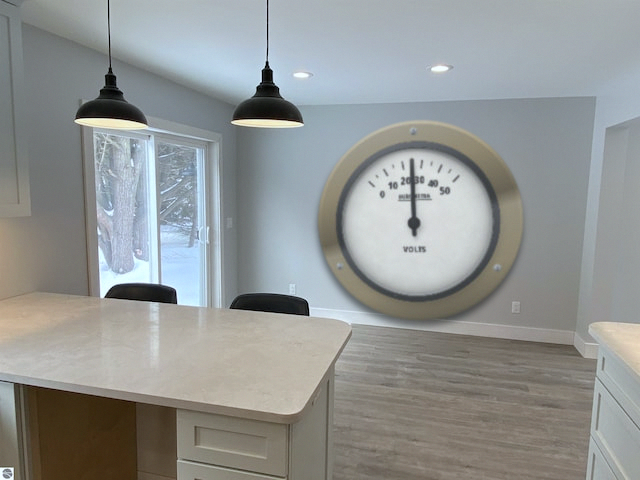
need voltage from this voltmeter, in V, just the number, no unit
25
